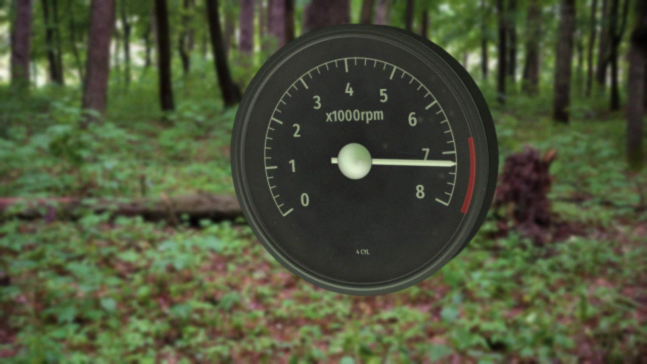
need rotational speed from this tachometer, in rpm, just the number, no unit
7200
